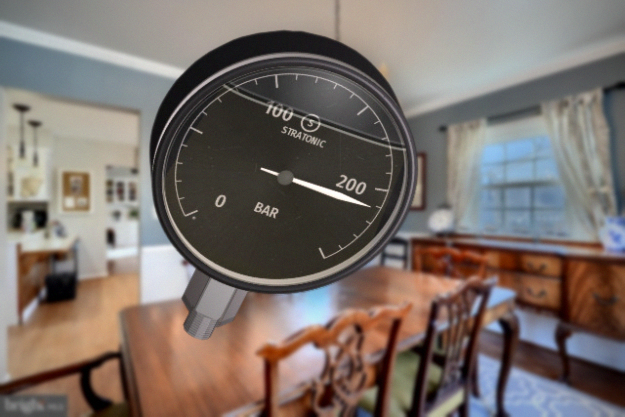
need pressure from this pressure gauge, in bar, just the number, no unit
210
